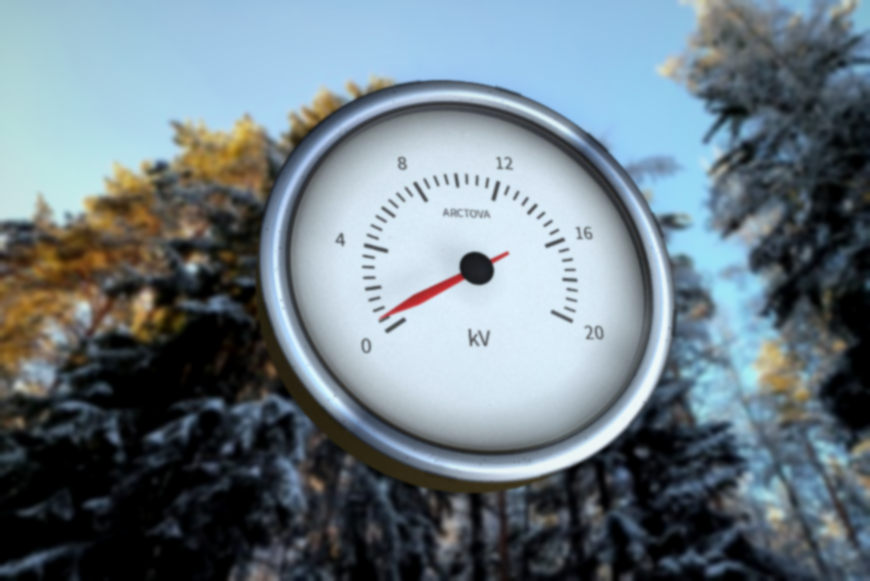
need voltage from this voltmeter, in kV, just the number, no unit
0.5
